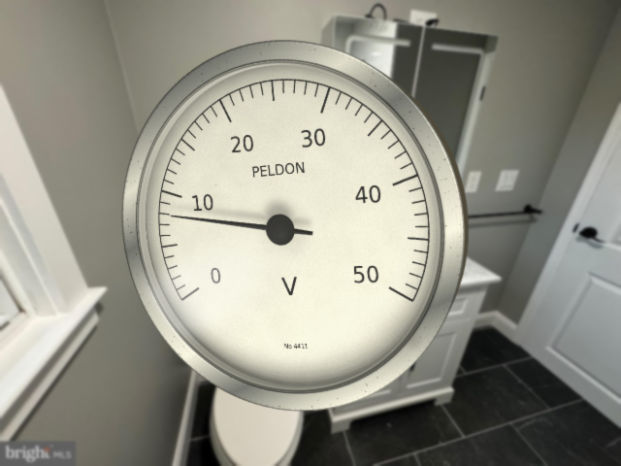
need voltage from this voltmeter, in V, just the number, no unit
8
